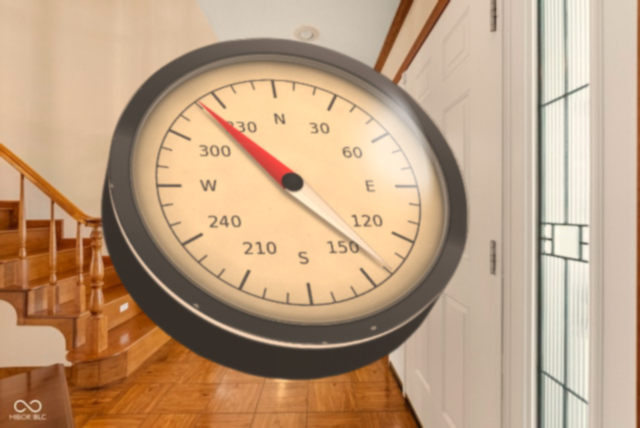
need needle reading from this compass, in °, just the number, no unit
320
